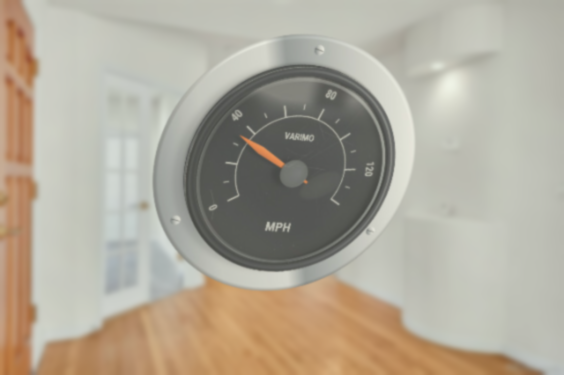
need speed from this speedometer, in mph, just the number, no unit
35
